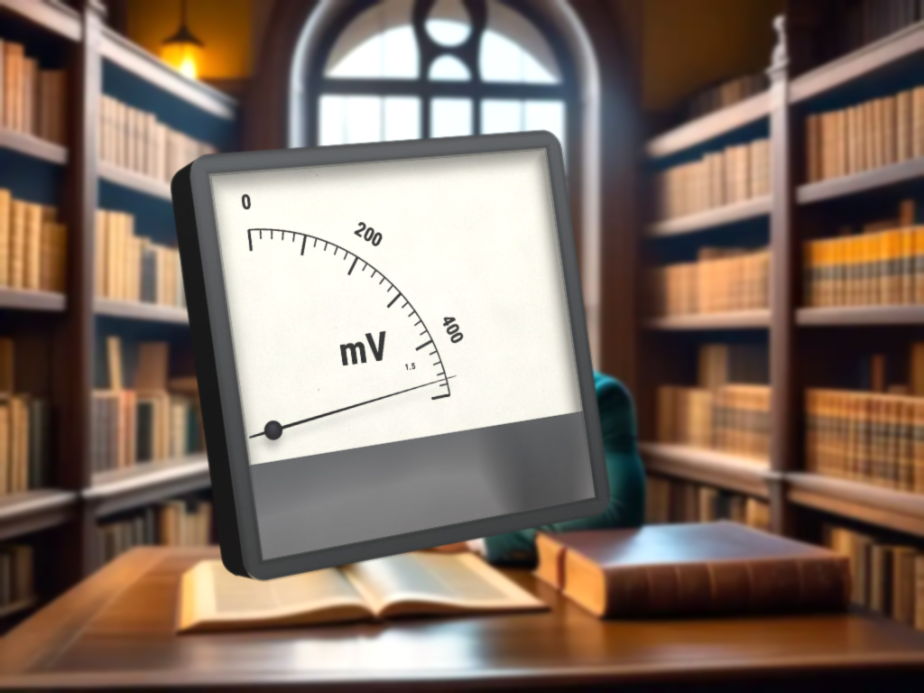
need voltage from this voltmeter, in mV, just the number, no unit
470
